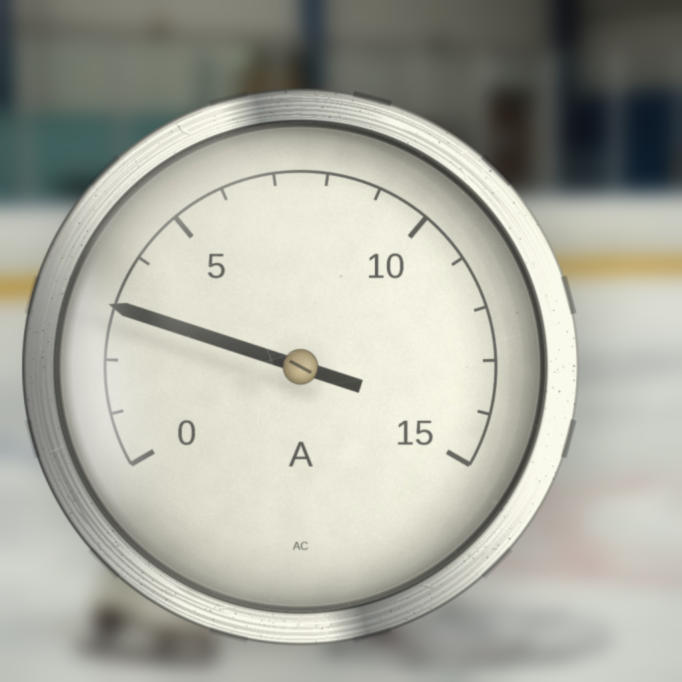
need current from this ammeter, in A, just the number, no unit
3
